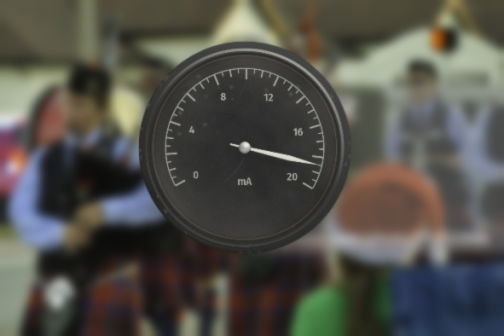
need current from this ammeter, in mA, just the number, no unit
18.5
